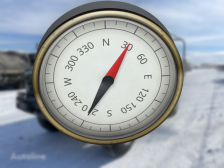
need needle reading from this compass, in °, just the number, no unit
30
